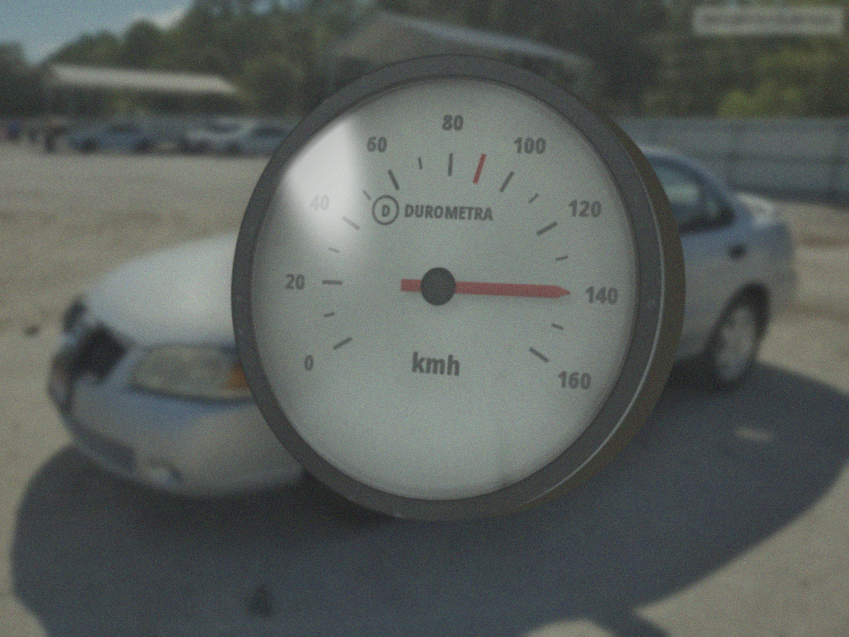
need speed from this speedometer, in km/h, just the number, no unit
140
